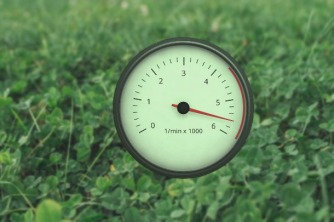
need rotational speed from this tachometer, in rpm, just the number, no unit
5600
